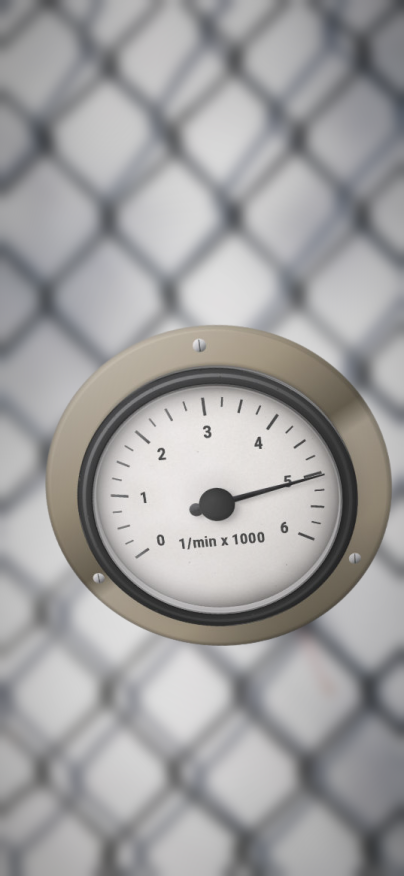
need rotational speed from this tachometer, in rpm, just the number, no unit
5000
